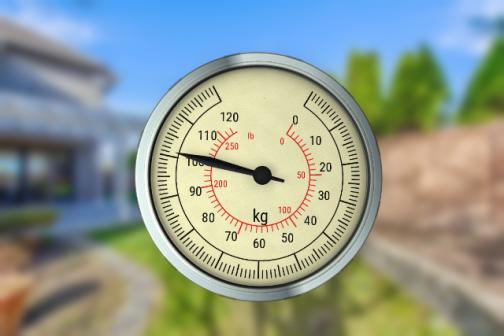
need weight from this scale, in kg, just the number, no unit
101
